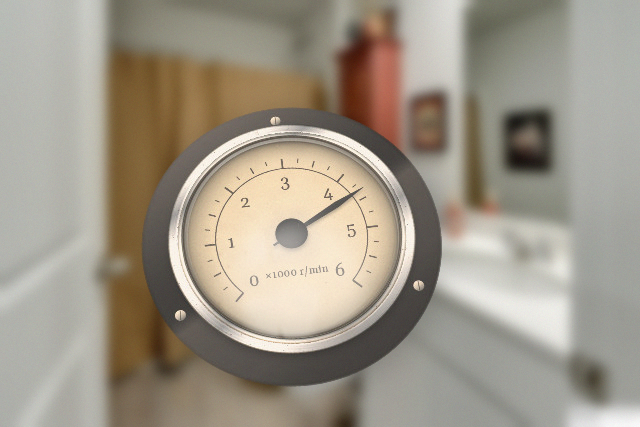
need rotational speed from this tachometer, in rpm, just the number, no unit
4375
